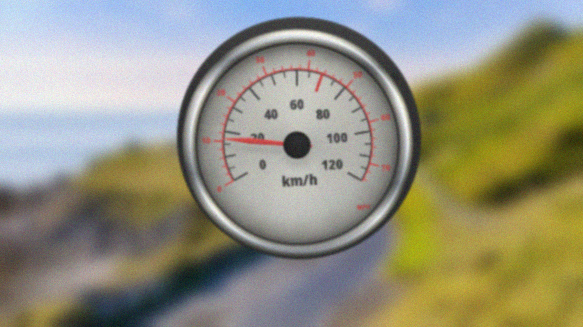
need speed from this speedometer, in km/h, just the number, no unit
17.5
